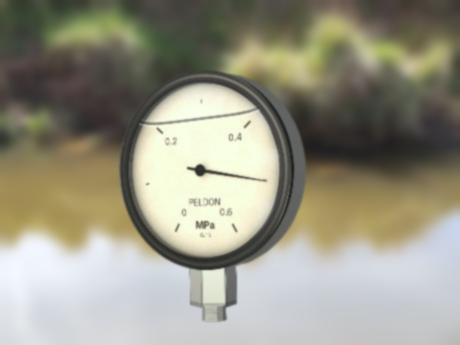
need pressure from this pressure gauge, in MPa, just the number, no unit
0.5
